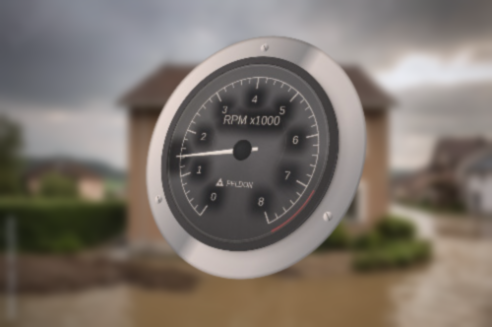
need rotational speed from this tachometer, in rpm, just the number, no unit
1400
